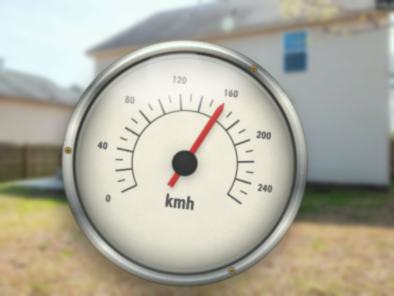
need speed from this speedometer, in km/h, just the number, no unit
160
